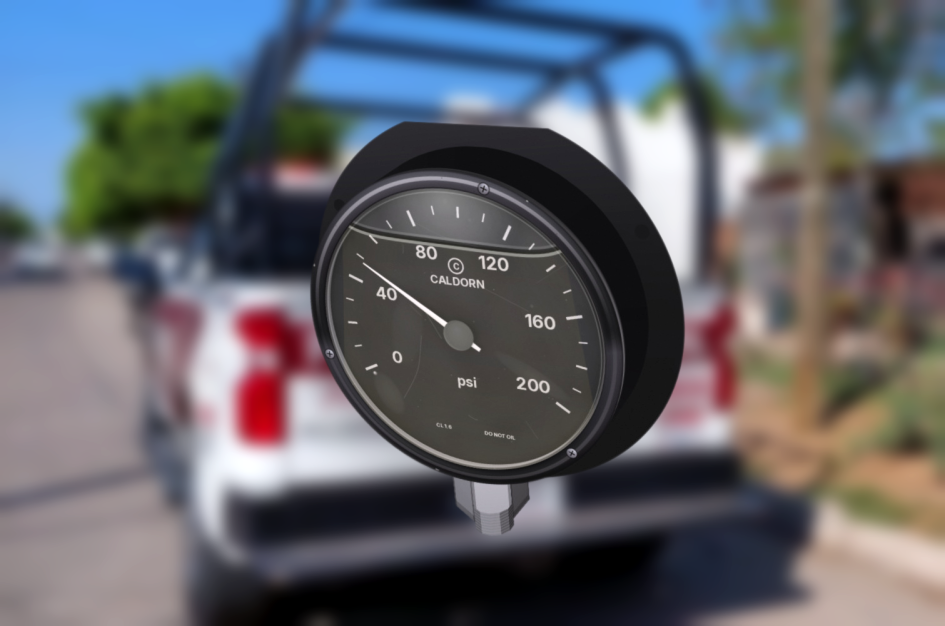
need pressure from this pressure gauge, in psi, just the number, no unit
50
